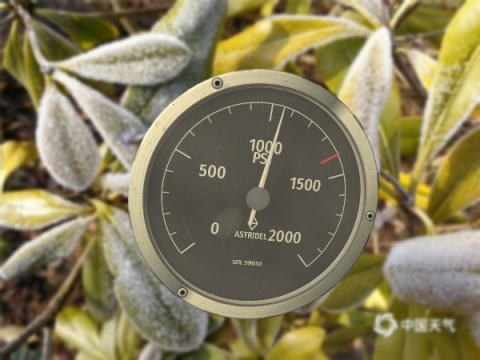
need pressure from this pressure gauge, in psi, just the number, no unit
1050
